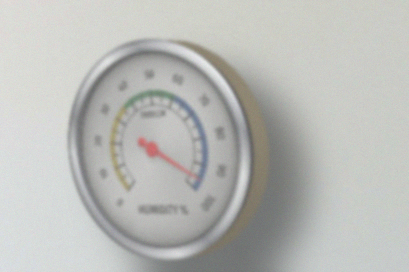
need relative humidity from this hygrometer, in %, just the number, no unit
95
